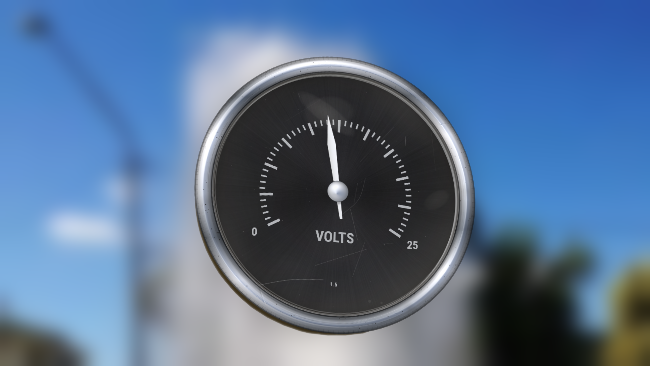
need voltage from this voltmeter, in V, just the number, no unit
11.5
